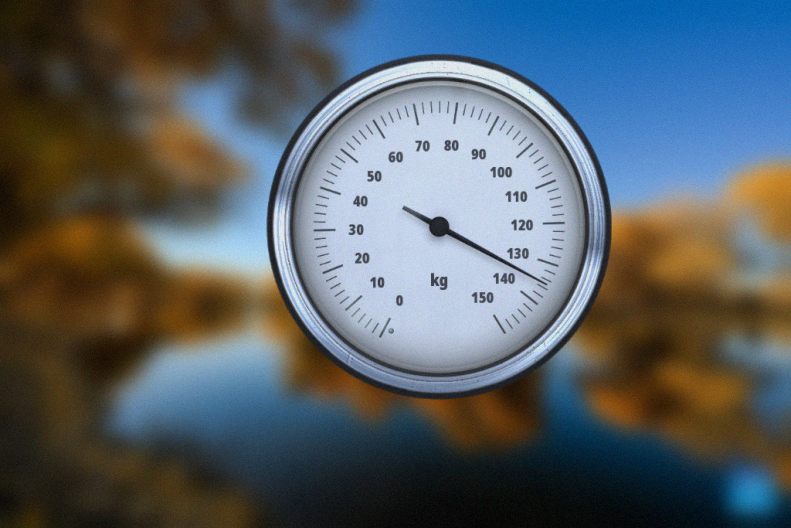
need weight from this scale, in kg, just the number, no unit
135
